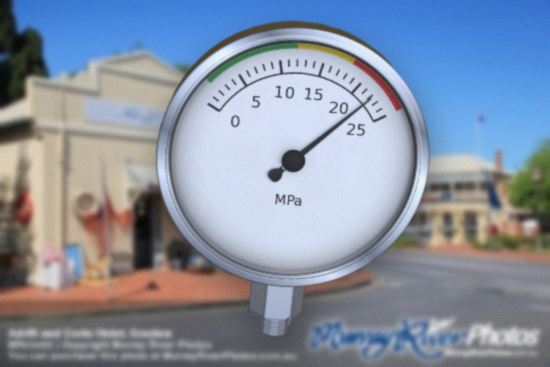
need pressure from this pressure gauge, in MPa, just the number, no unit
22
